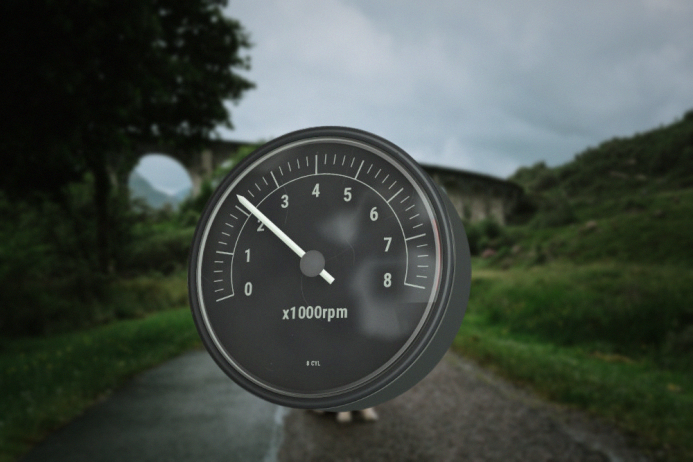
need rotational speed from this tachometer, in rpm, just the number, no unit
2200
